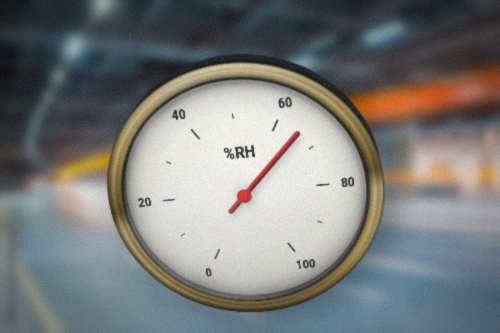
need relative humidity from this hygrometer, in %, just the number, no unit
65
